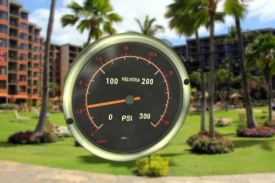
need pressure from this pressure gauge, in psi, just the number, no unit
40
